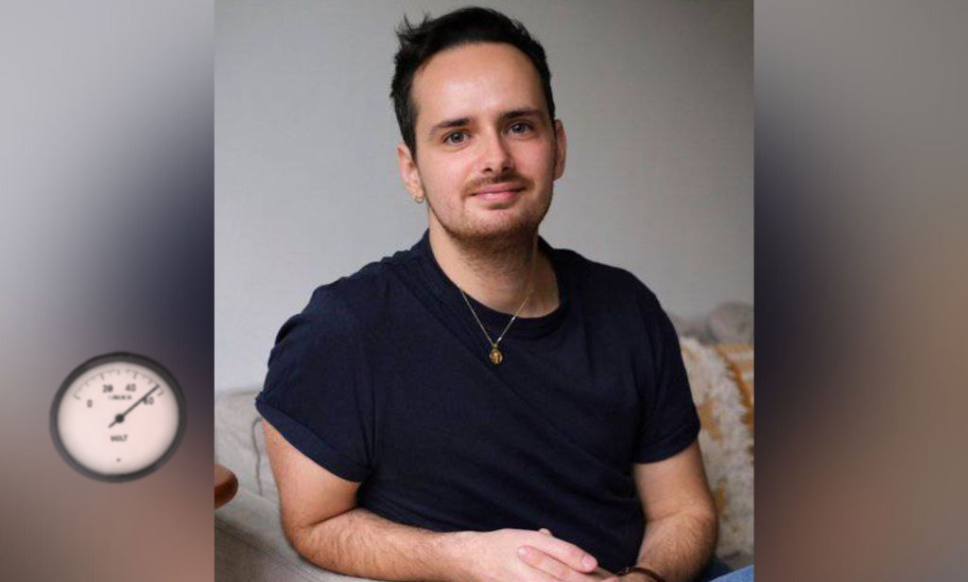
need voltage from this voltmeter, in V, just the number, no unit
55
